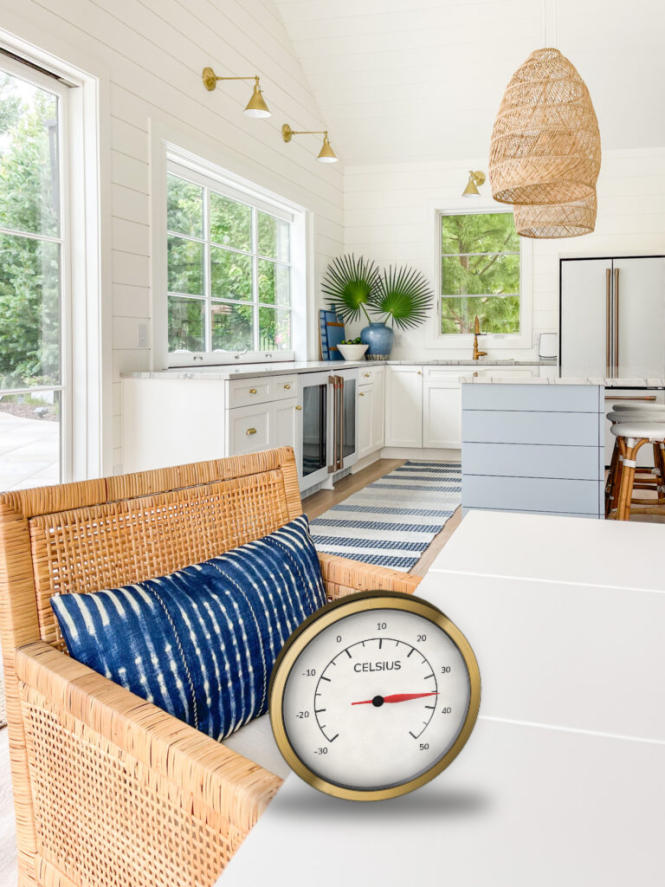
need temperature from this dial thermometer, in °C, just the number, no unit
35
